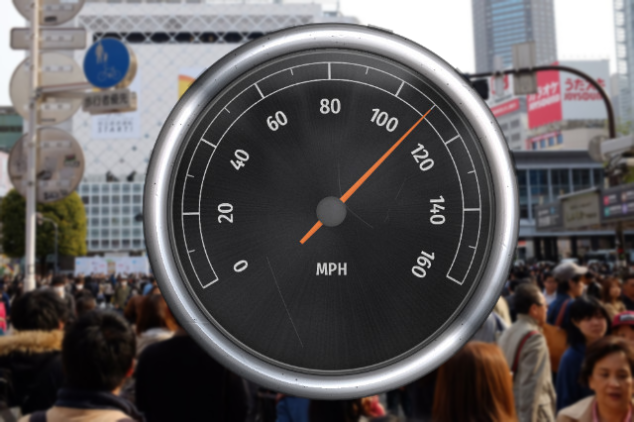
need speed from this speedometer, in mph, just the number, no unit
110
